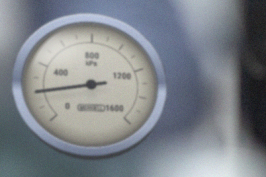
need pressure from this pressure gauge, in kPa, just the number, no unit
200
